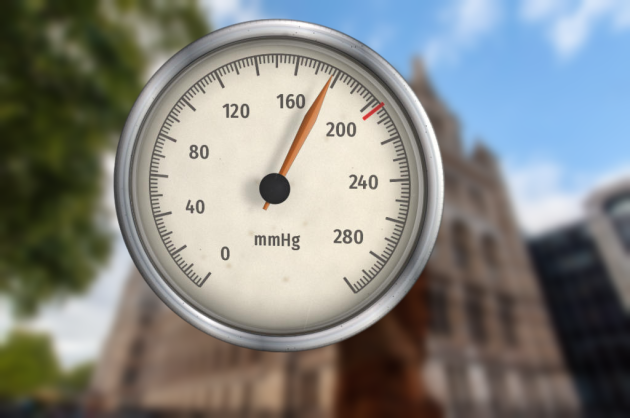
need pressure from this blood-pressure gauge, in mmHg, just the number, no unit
178
